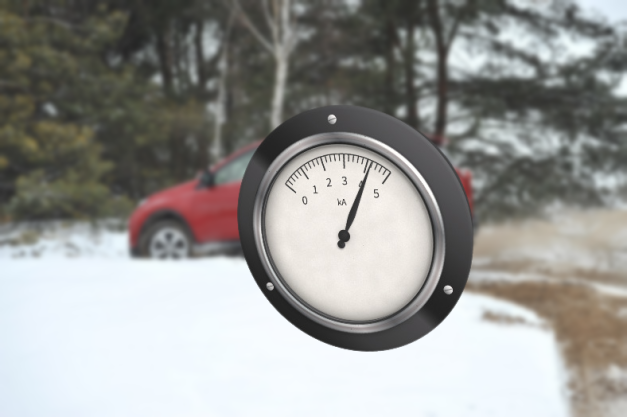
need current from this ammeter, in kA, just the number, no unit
4.2
